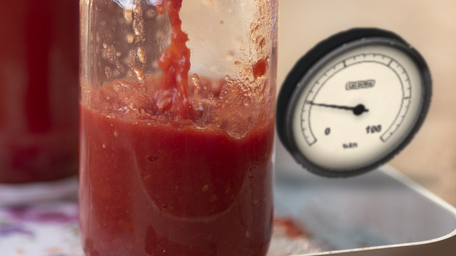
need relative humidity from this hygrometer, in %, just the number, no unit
20
